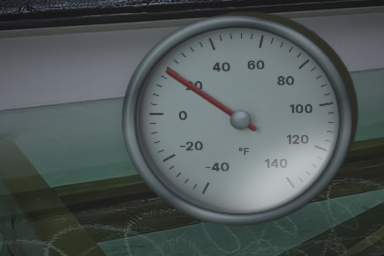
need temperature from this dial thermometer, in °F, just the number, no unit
20
